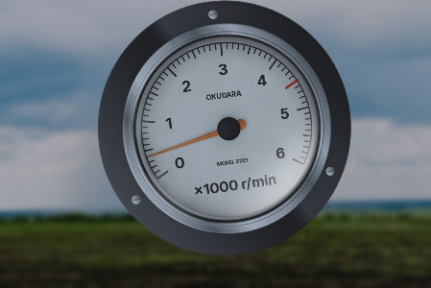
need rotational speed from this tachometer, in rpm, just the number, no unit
400
